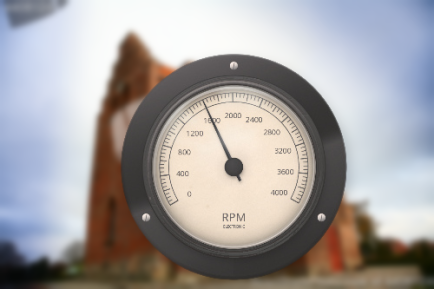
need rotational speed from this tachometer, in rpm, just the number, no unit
1600
